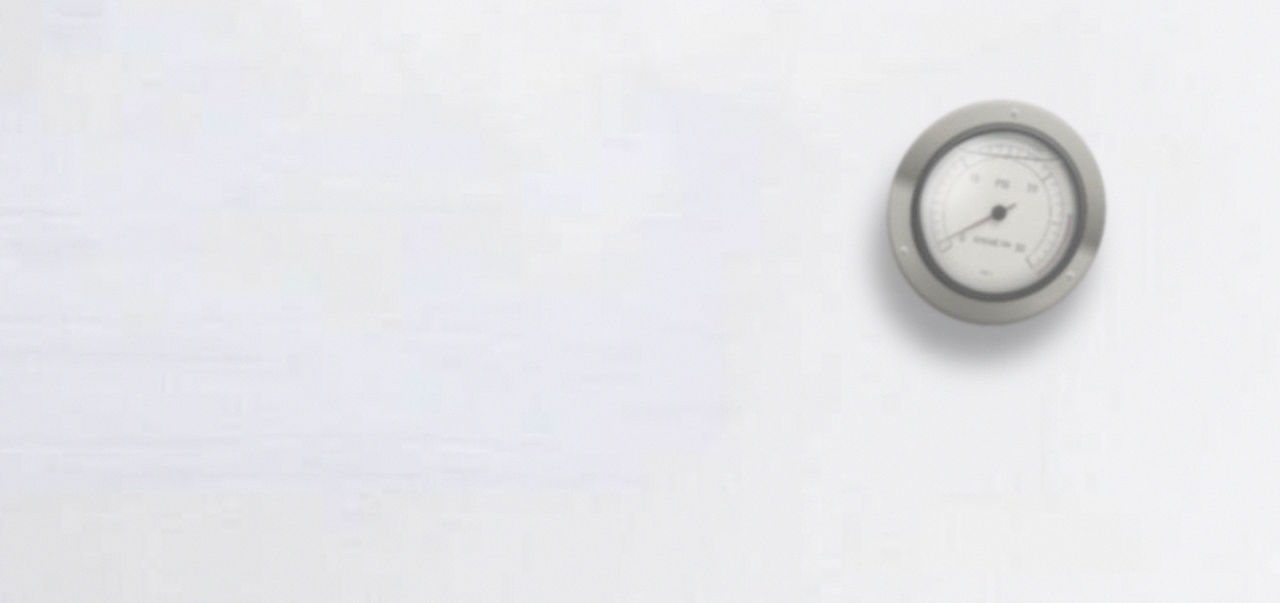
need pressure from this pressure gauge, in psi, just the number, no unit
1
